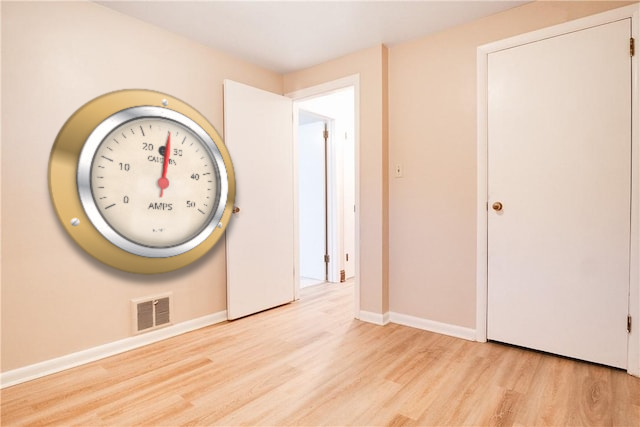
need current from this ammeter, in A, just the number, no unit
26
